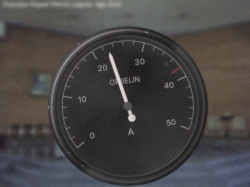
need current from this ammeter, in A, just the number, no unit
23
